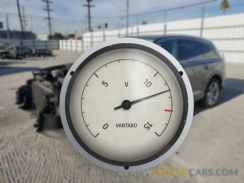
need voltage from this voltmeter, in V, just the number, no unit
11.5
